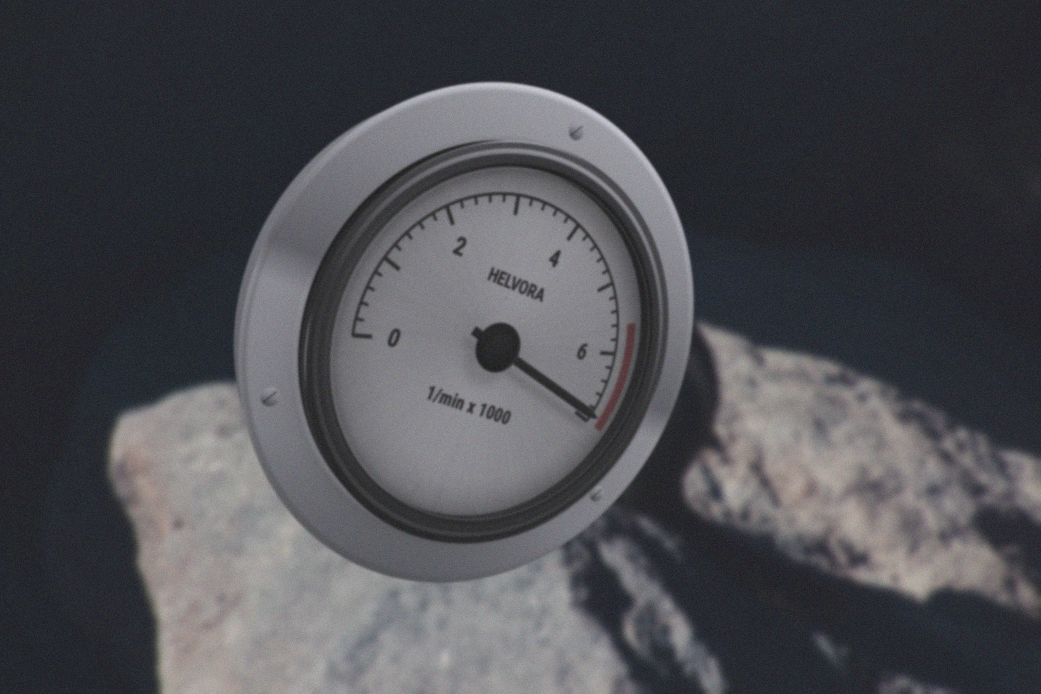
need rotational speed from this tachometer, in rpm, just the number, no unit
6900
